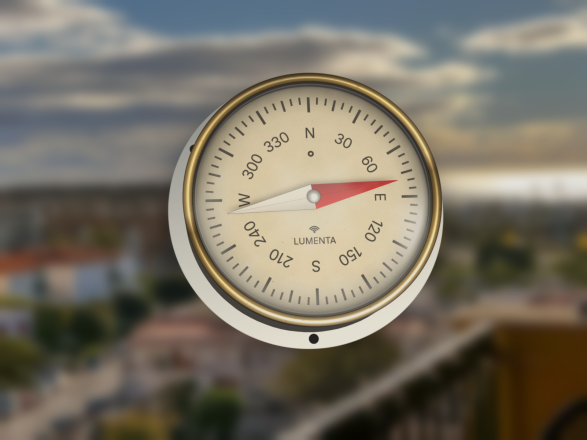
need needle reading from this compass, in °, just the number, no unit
80
